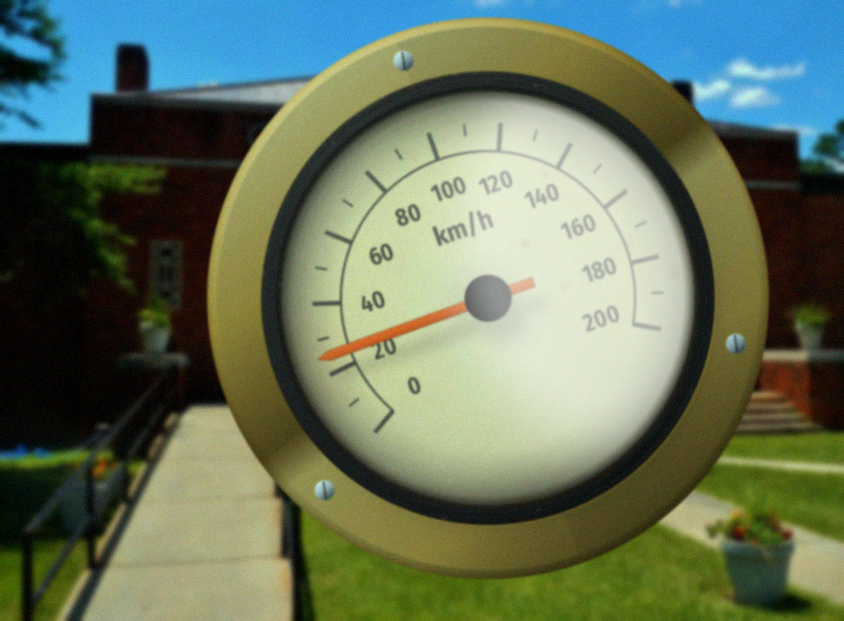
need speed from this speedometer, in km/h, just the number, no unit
25
